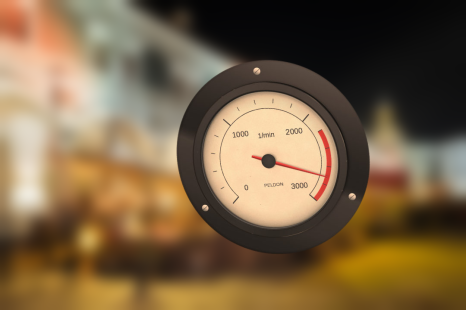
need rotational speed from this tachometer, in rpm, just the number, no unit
2700
